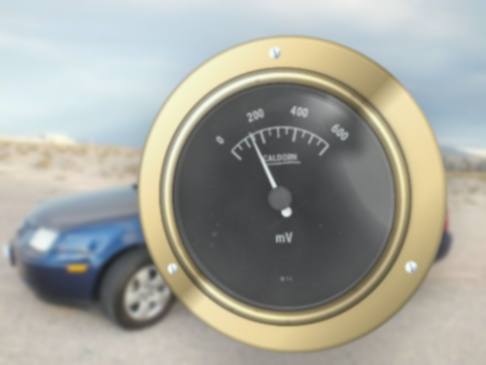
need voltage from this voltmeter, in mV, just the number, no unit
150
